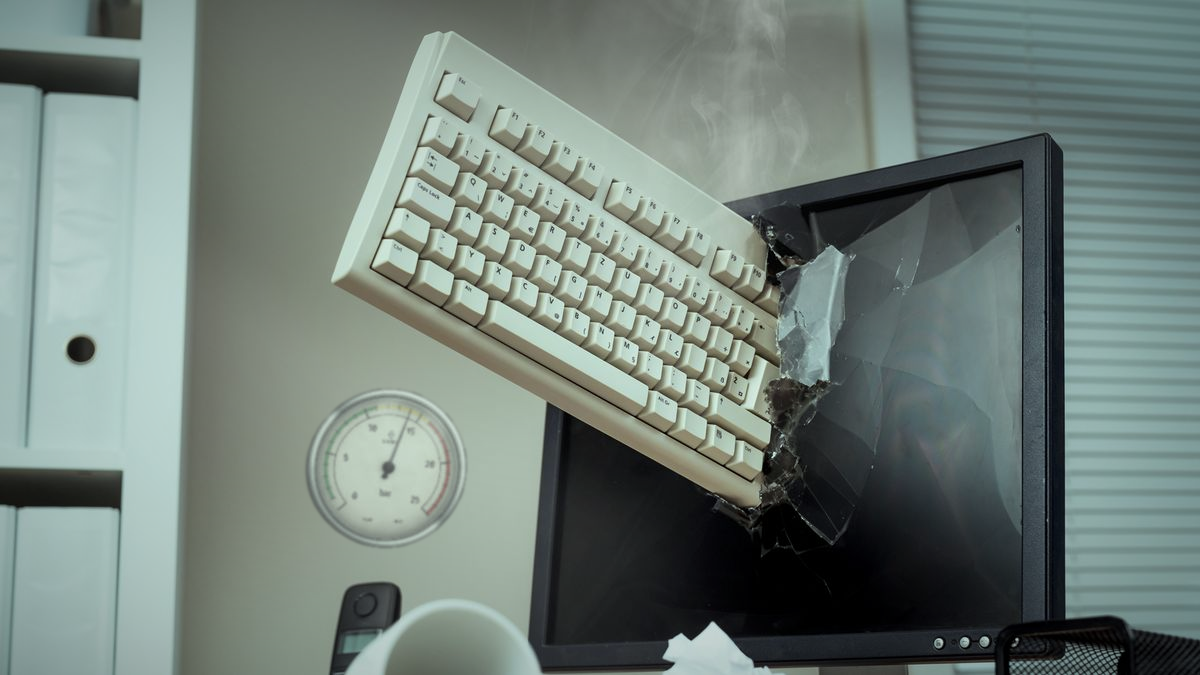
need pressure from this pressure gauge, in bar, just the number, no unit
14
